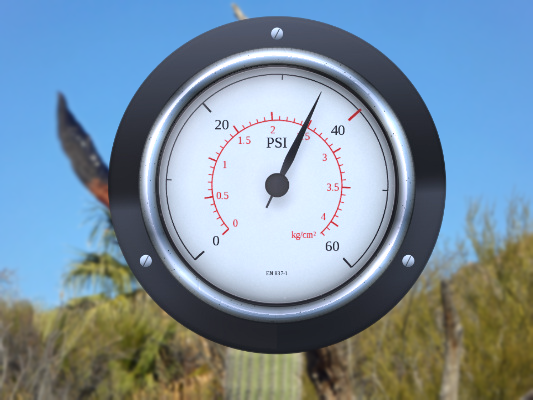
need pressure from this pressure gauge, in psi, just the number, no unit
35
